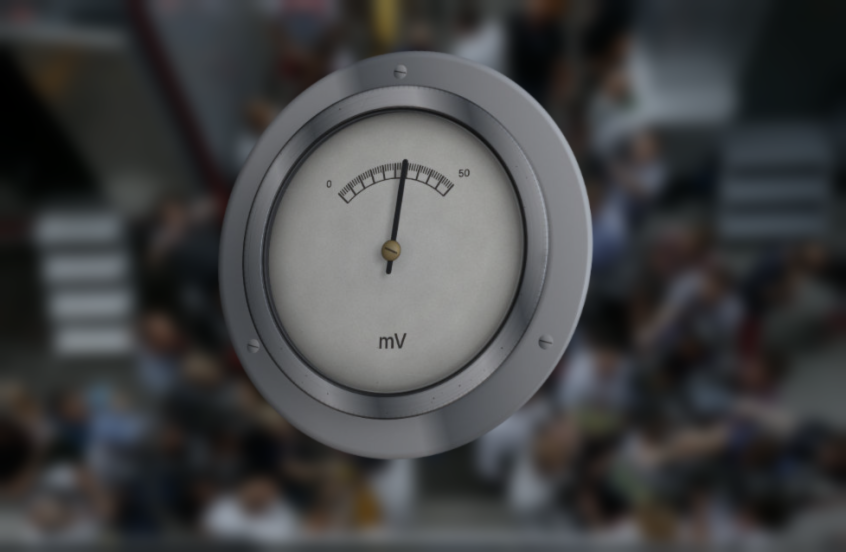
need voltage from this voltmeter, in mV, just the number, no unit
30
